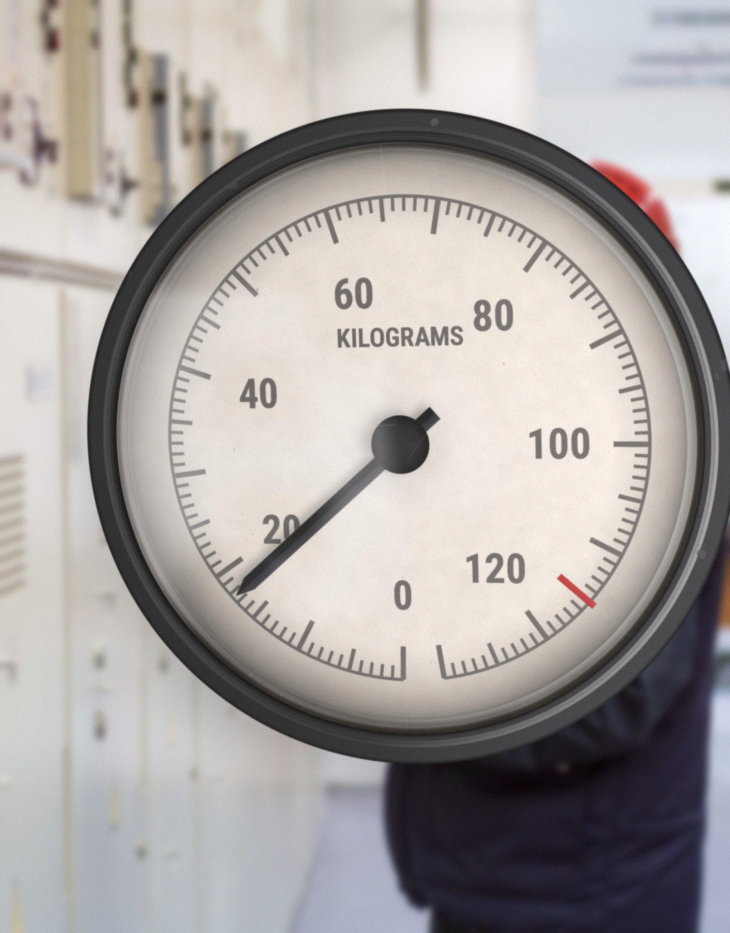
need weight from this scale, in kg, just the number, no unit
17.5
